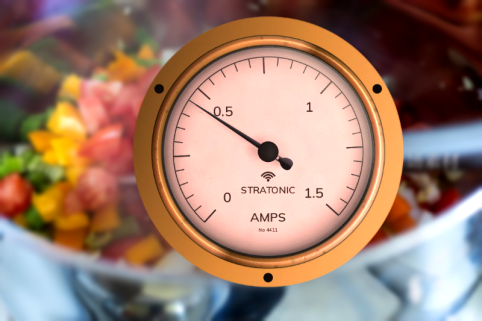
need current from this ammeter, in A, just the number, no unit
0.45
